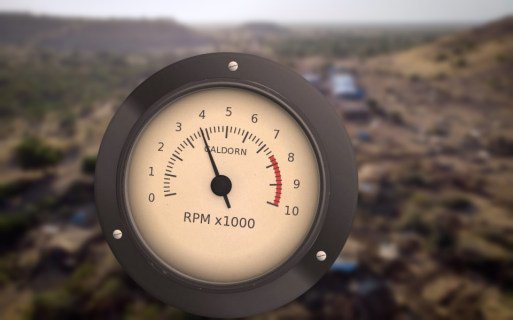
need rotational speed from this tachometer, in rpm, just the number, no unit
3800
